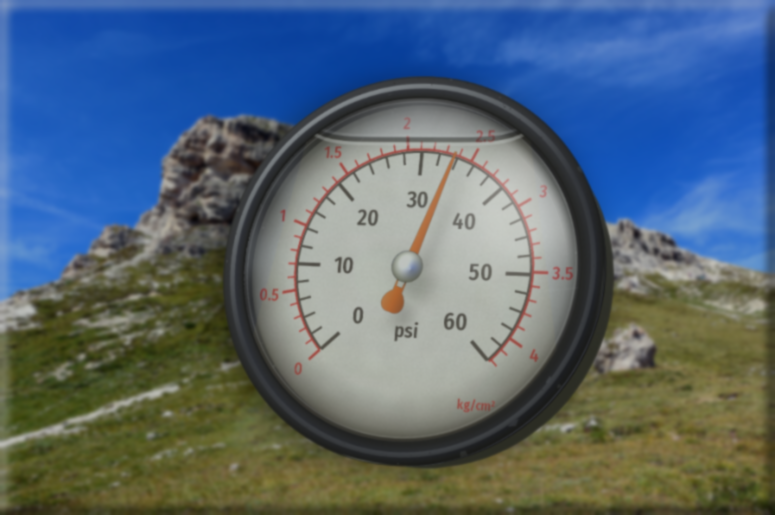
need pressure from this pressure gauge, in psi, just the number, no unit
34
